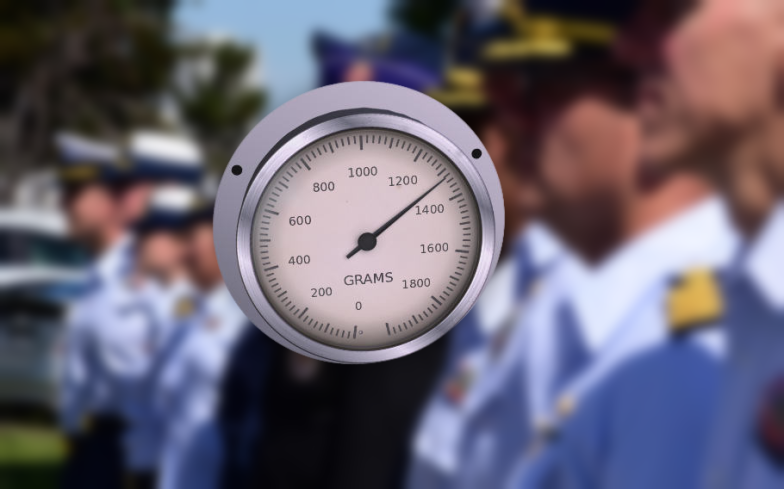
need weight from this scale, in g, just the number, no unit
1320
